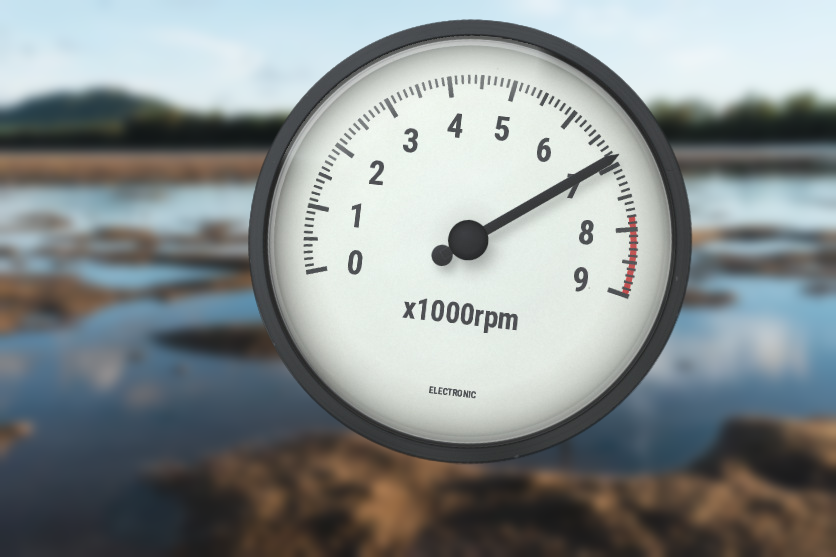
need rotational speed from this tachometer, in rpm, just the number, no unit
6900
